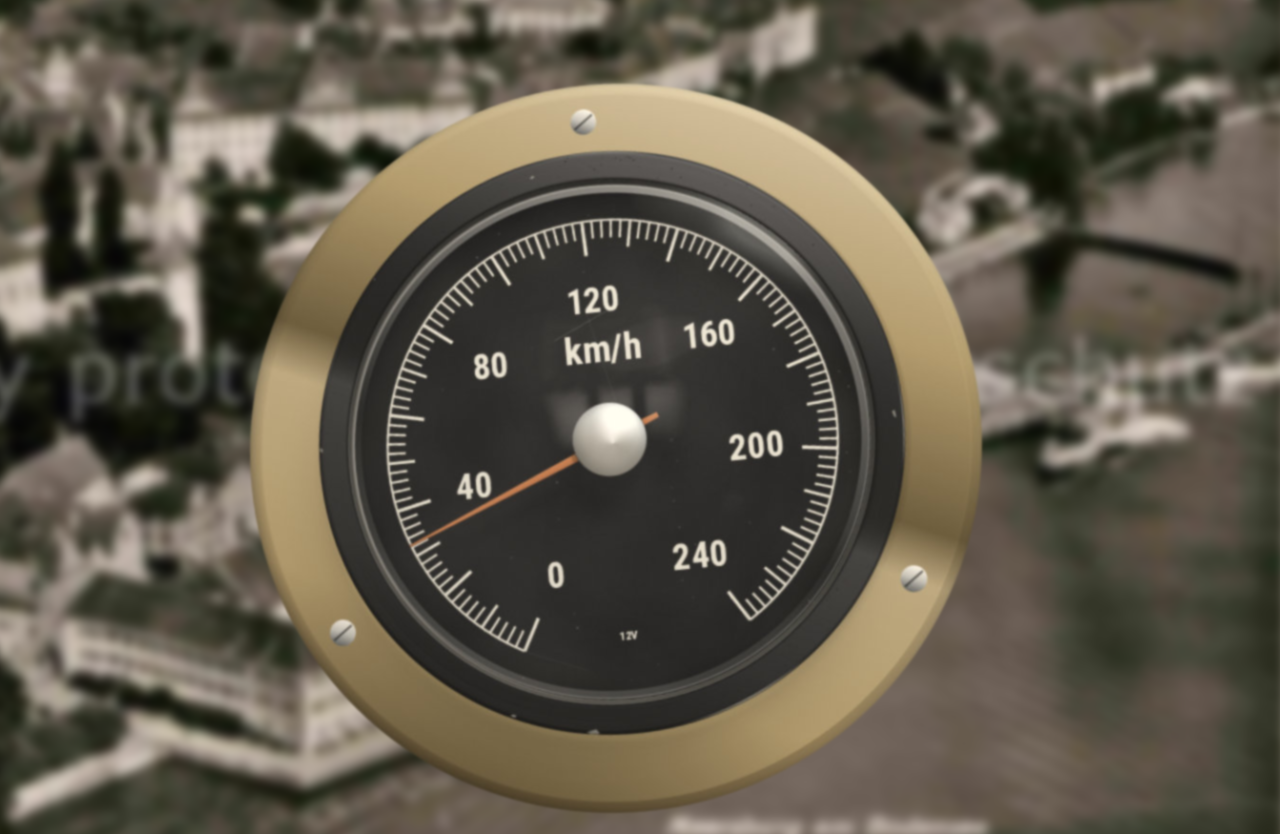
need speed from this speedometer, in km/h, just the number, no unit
32
